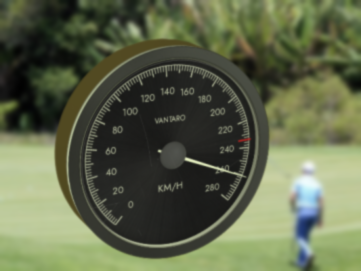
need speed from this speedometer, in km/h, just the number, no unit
260
